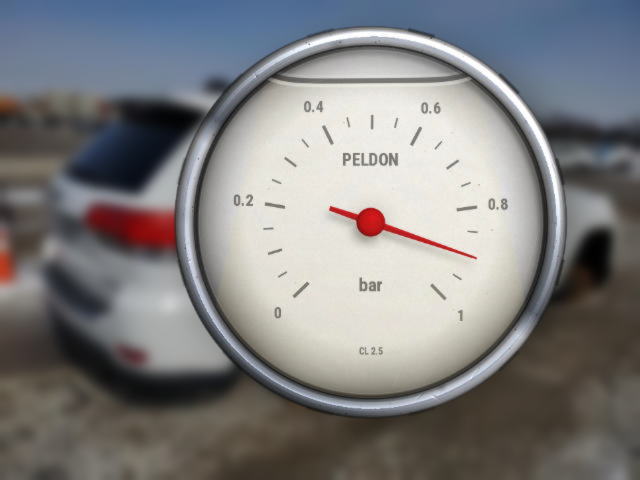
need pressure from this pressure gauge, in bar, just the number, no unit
0.9
